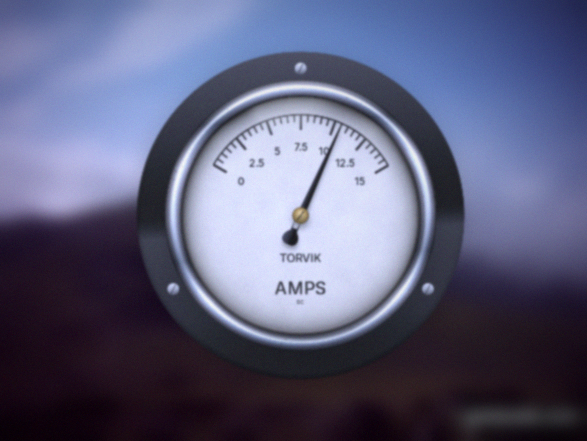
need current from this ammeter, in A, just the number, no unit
10.5
